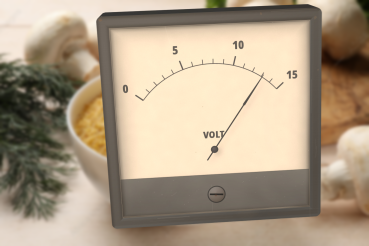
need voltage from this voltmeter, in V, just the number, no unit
13
